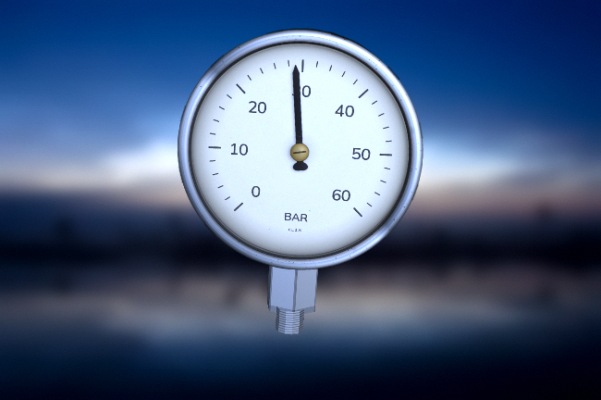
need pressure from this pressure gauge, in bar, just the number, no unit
29
